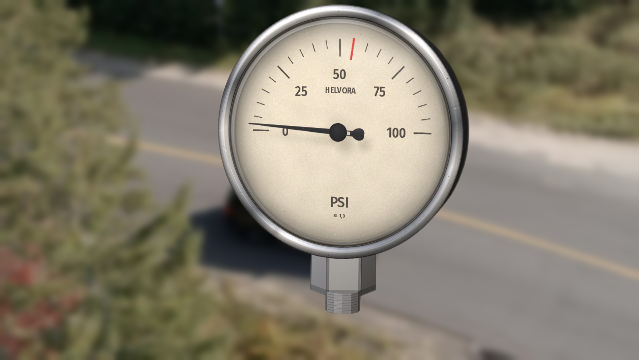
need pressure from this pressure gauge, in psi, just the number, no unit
2.5
